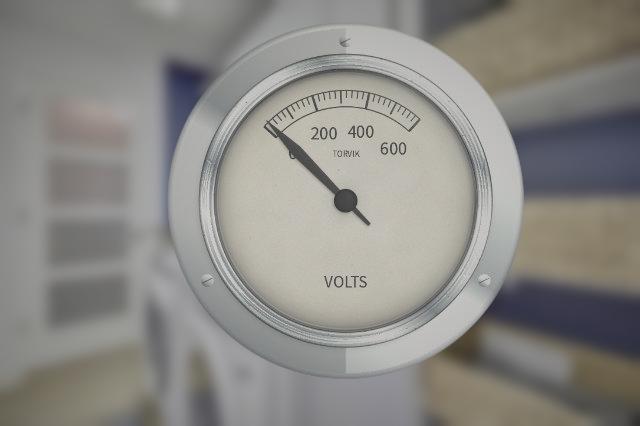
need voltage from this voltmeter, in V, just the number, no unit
20
